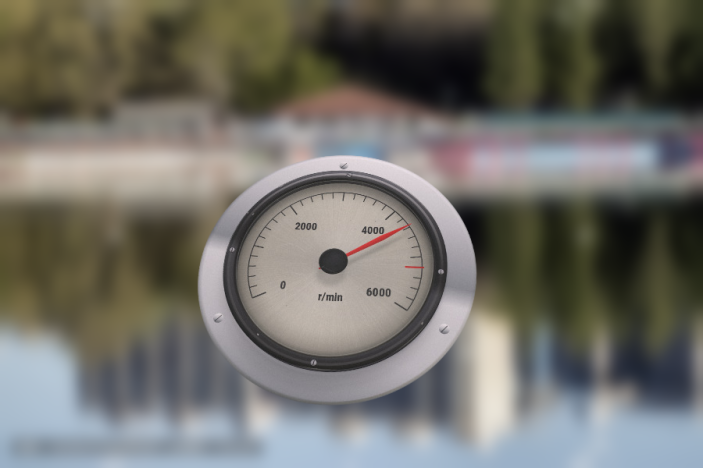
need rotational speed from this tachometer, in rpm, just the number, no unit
4400
